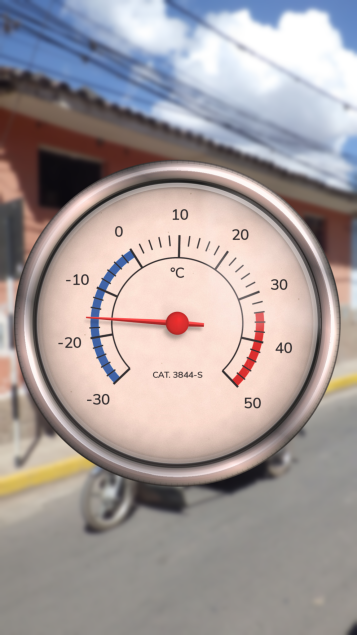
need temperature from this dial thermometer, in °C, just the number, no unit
-16
